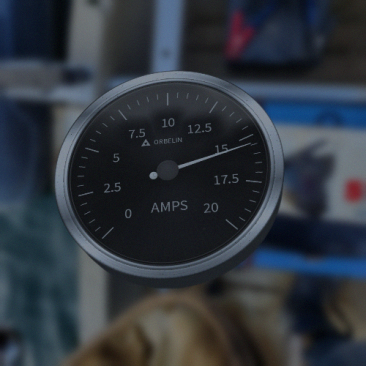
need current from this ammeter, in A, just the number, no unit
15.5
